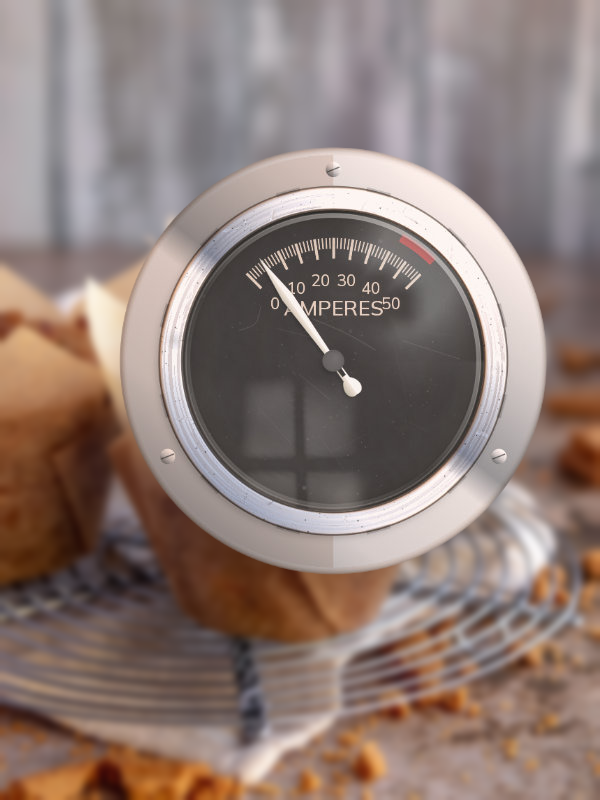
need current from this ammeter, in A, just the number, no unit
5
